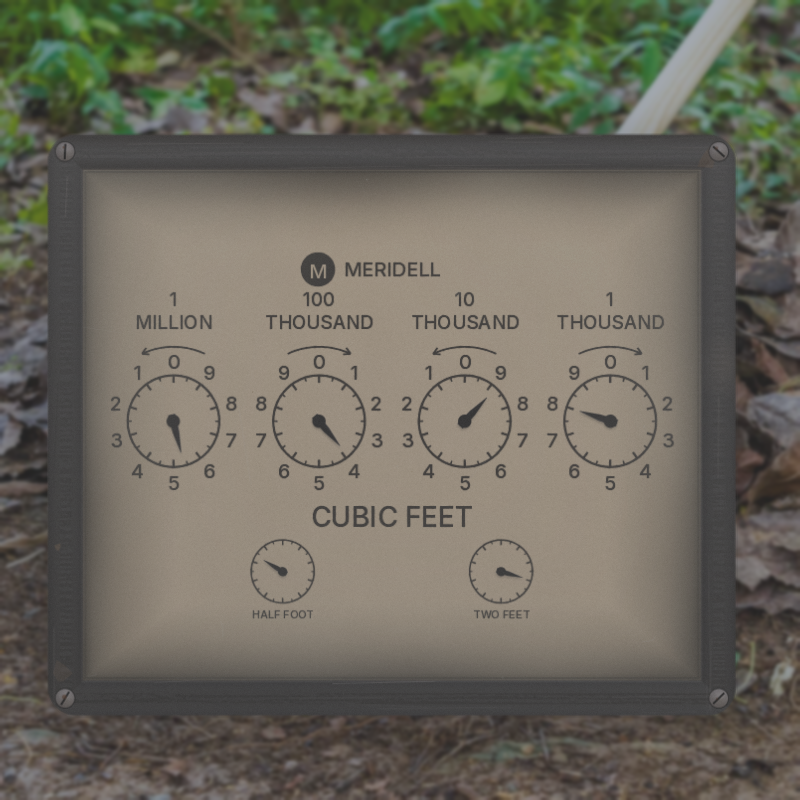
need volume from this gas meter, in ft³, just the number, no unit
538800
